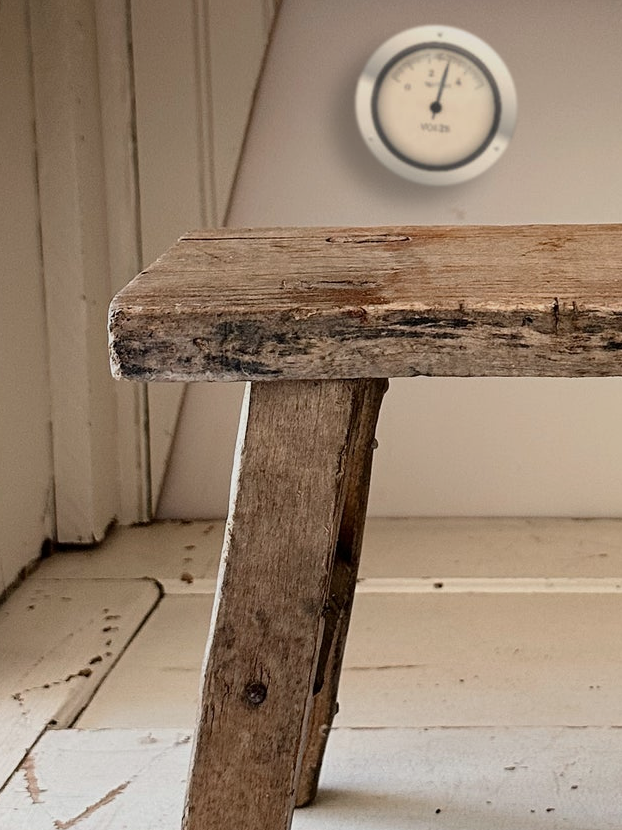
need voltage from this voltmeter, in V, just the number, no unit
3
